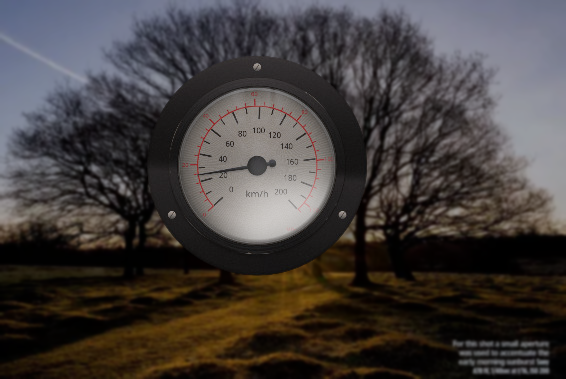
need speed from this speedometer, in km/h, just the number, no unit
25
